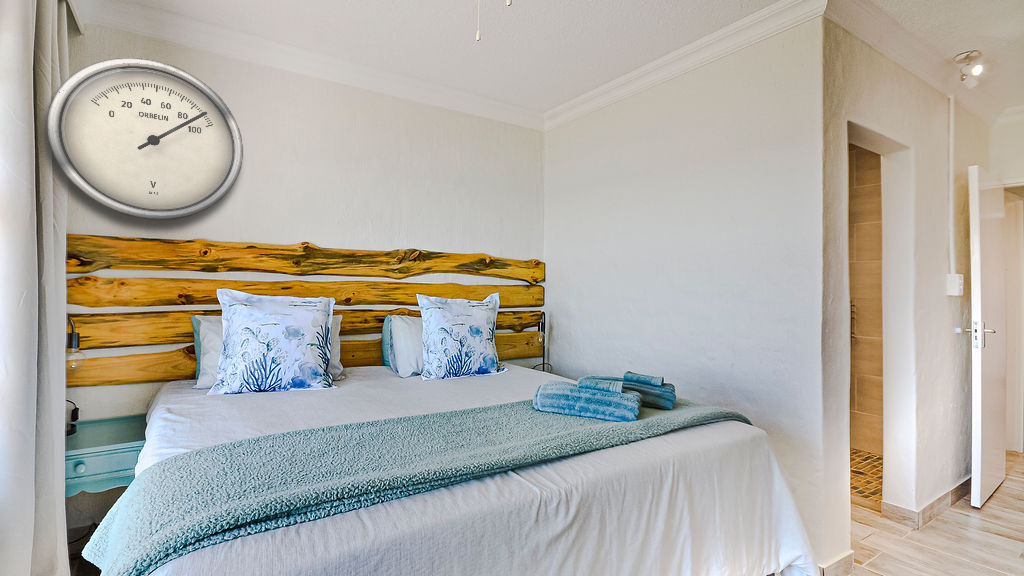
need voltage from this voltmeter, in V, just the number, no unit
90
